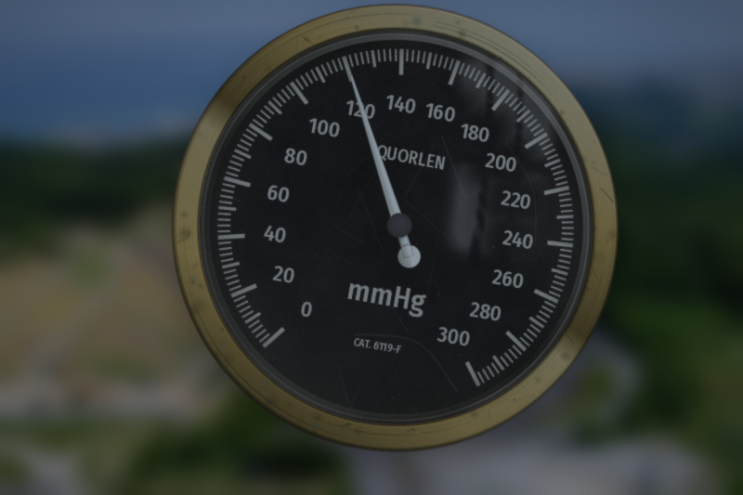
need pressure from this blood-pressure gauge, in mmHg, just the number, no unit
120
